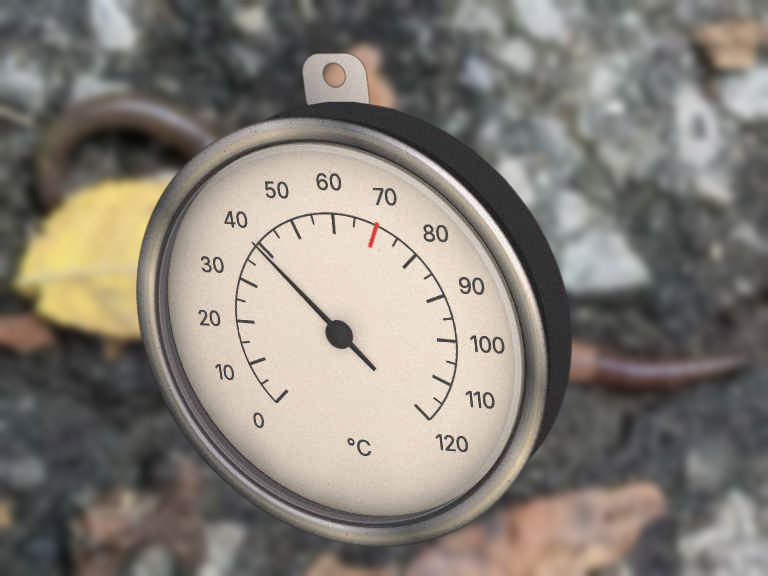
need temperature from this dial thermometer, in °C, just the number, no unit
40
